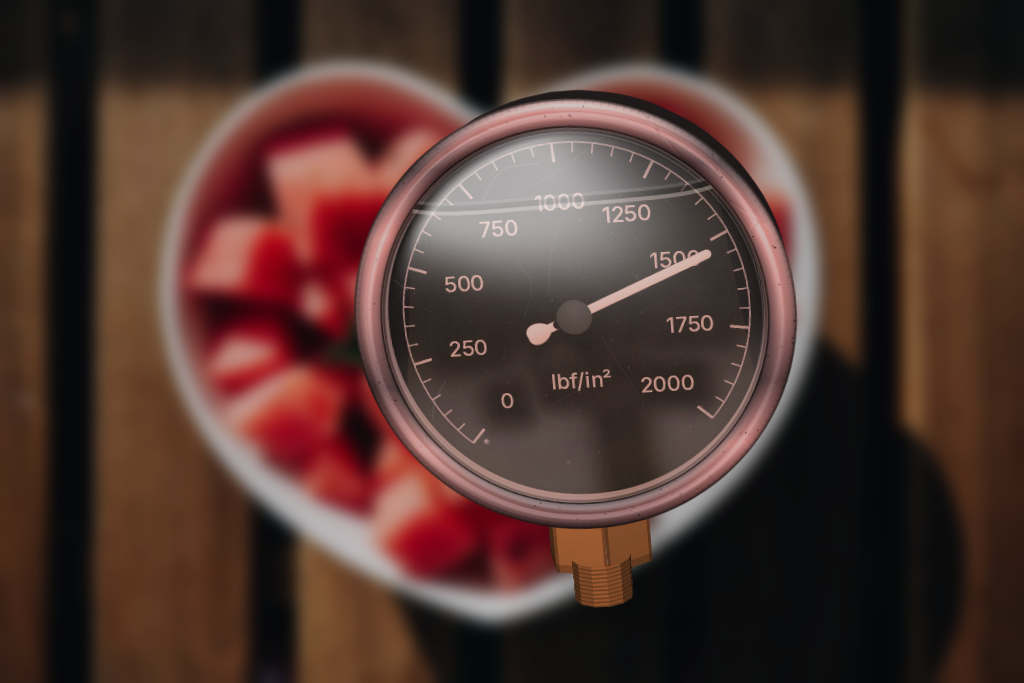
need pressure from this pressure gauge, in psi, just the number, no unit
1525
